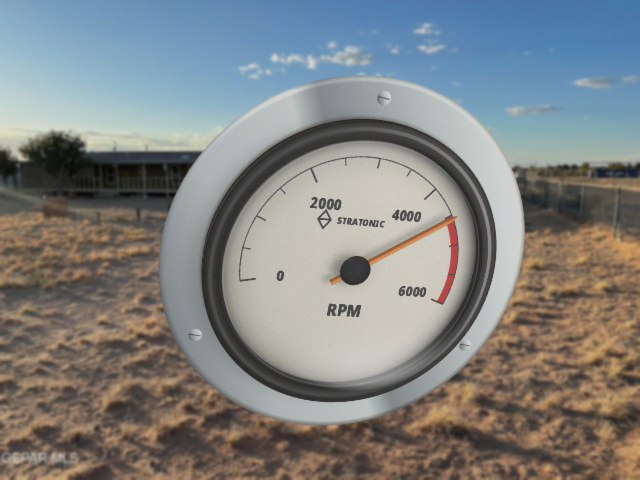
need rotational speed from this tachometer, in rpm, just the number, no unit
4500
